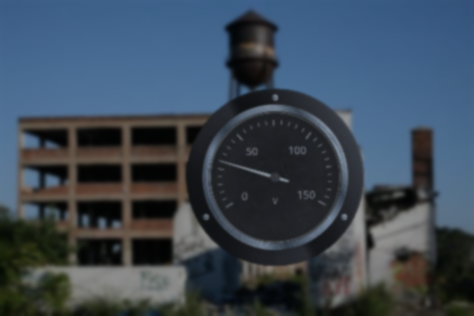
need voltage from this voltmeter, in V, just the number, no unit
30
